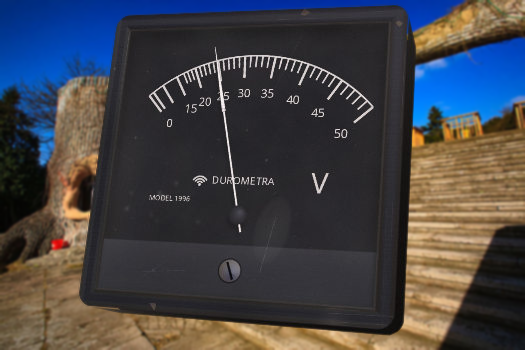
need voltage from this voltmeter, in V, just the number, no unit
25
